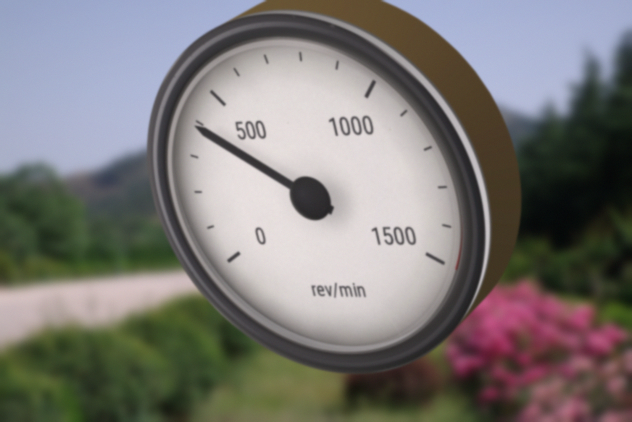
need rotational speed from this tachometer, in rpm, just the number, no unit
400
